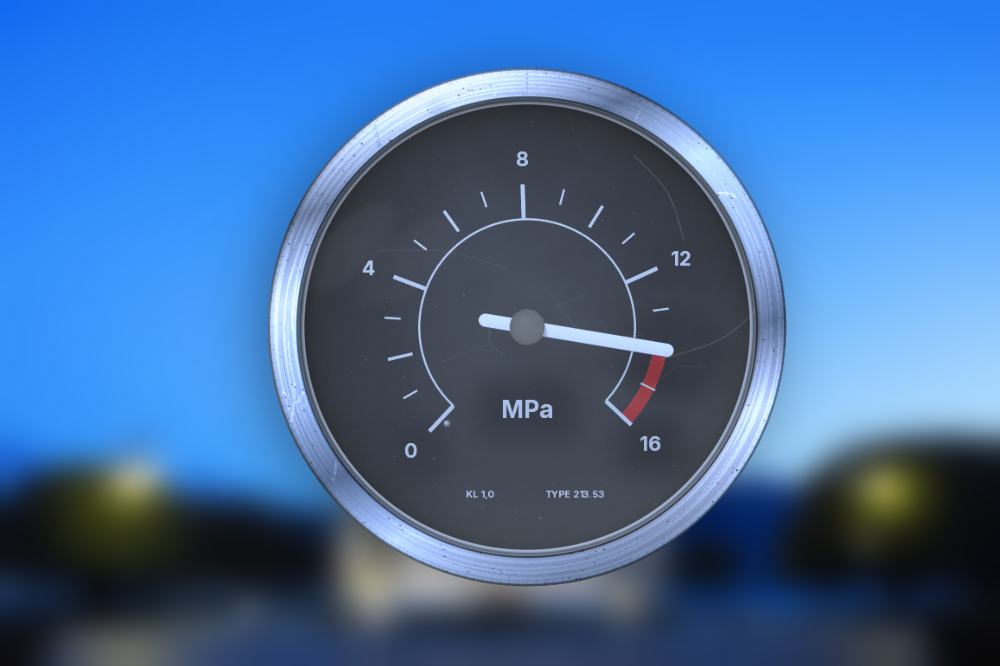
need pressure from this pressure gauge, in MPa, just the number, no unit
14
